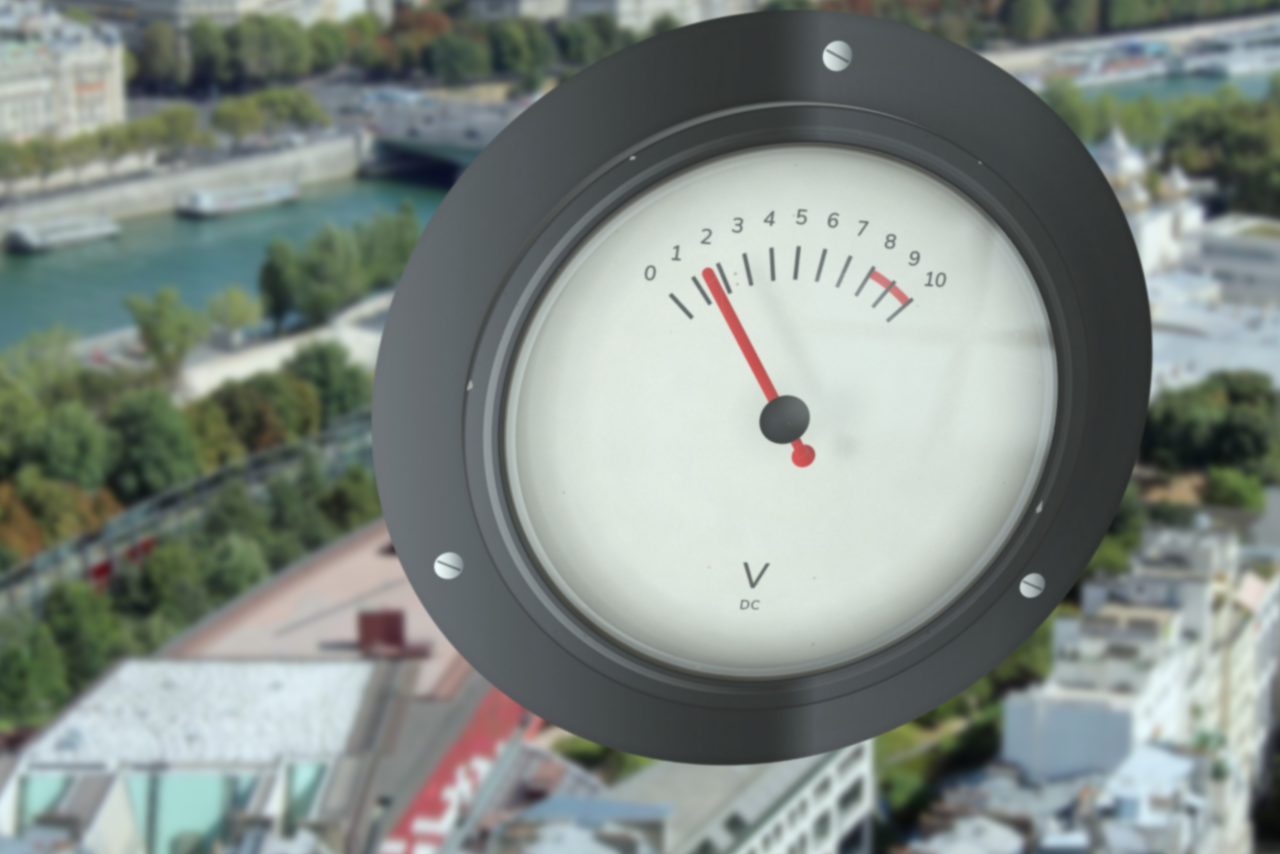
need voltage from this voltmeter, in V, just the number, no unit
1.5
